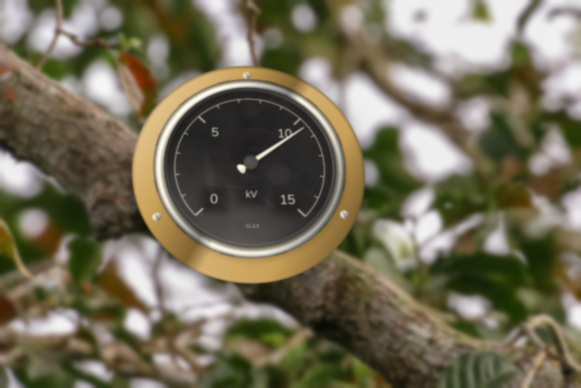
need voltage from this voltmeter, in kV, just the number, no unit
10.5
